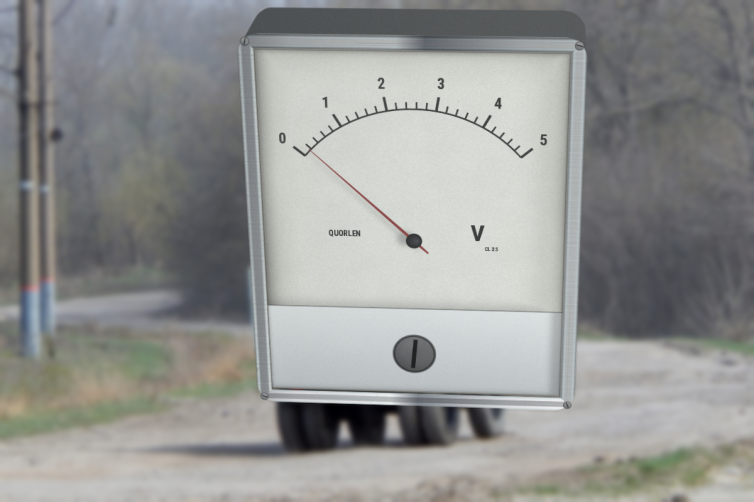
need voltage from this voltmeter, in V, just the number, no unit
0.2
